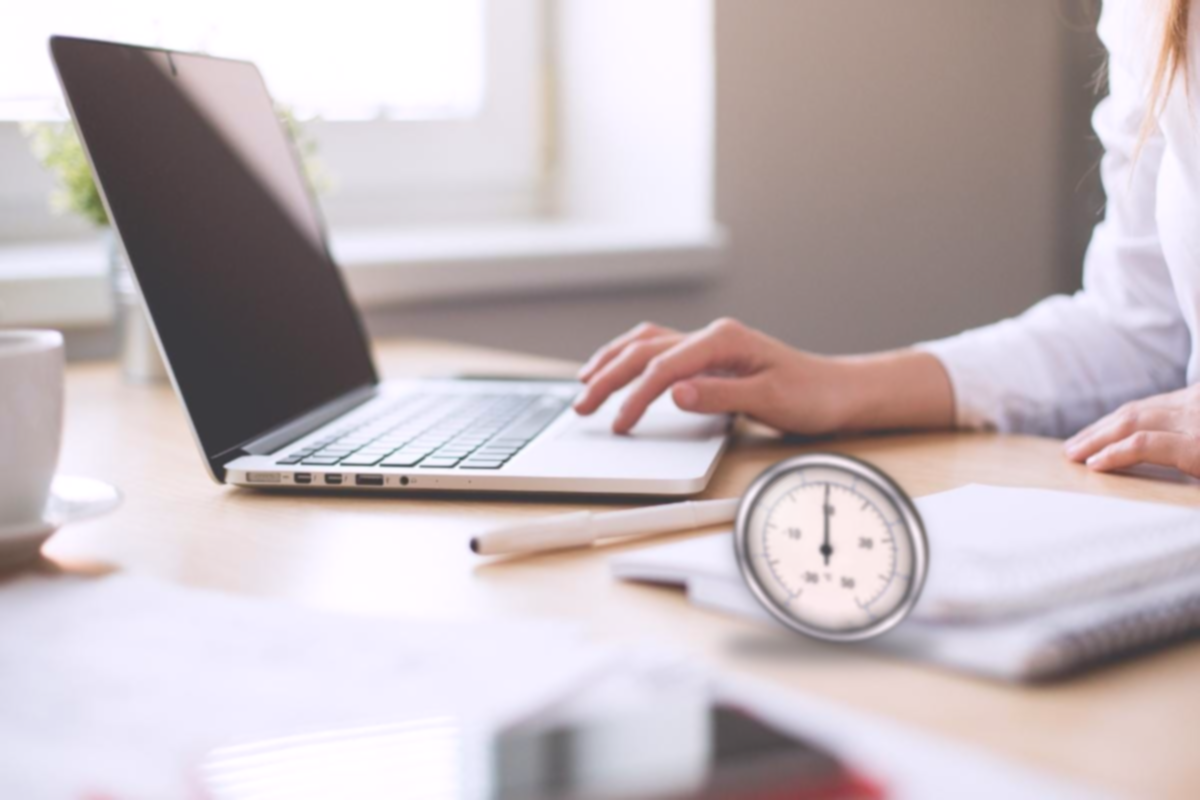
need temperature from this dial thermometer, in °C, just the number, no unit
10
